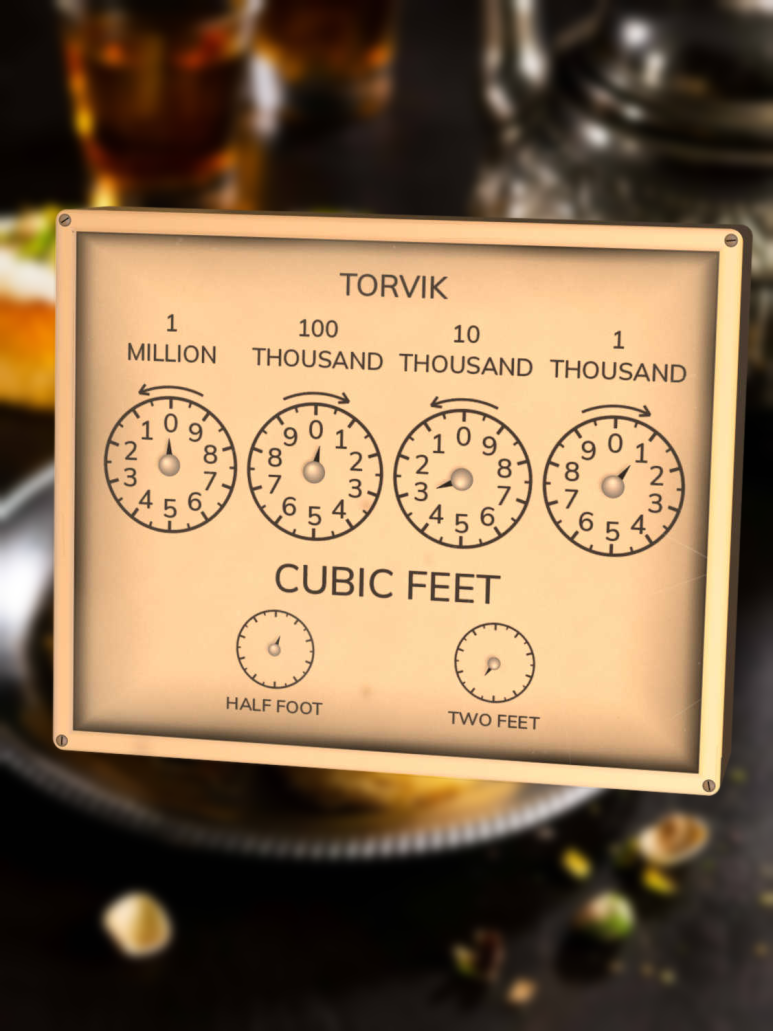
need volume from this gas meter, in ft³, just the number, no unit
3100
